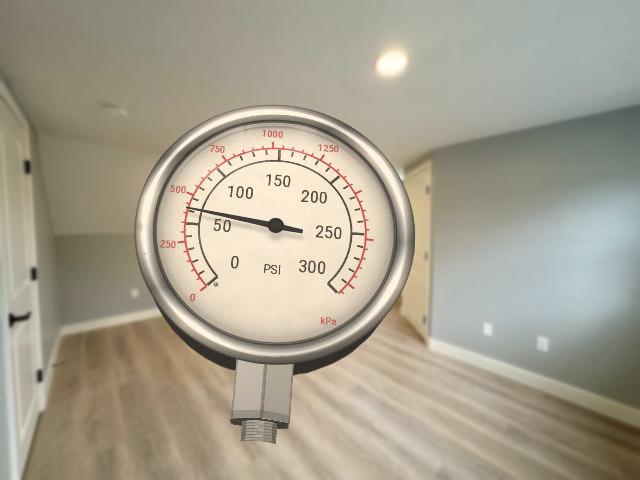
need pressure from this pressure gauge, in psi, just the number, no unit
60
